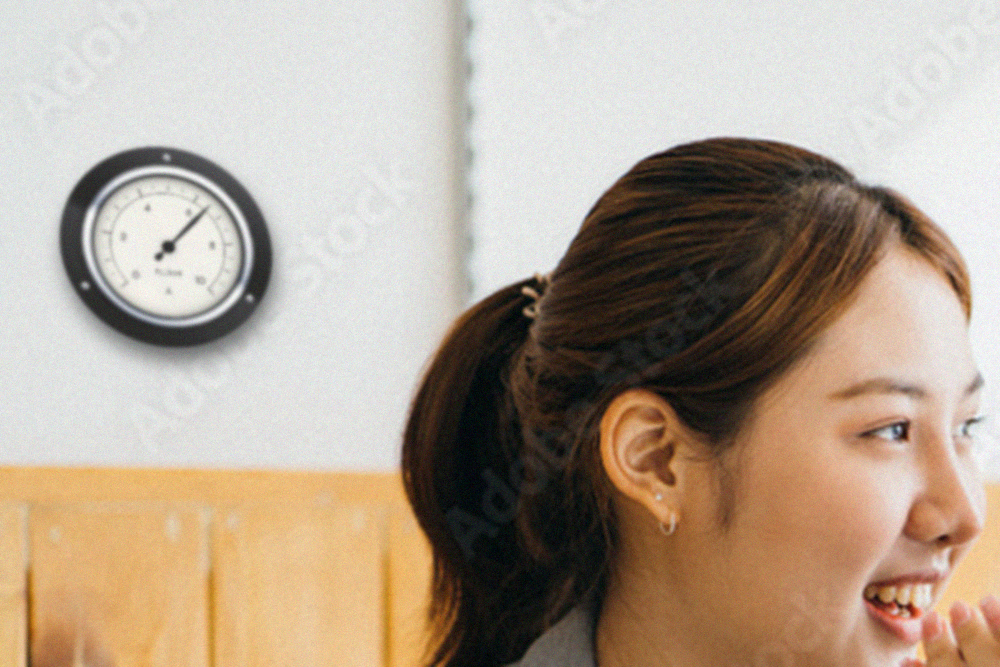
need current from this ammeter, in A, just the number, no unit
6.5
